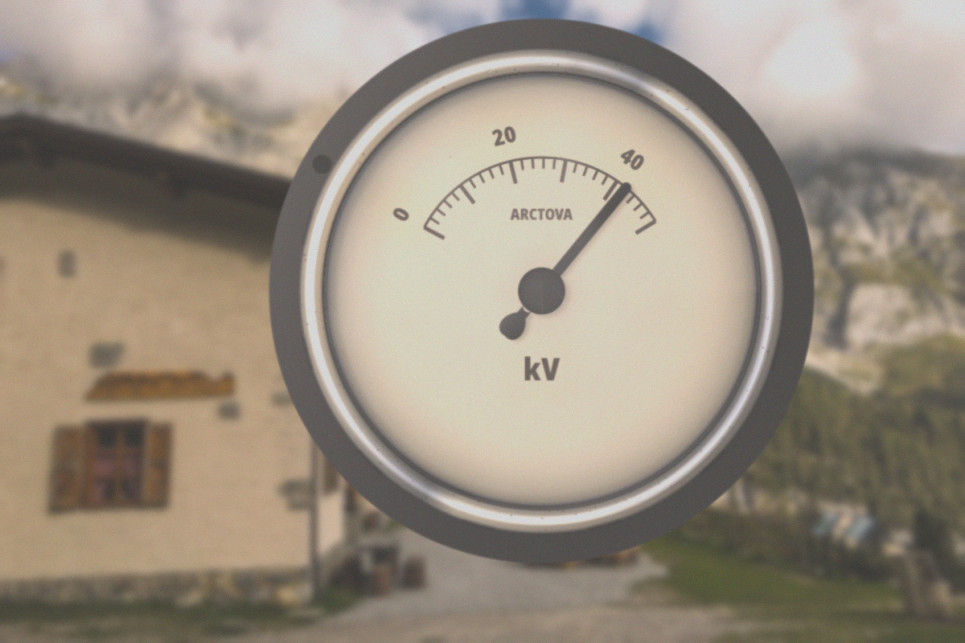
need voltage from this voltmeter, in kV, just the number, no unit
42
